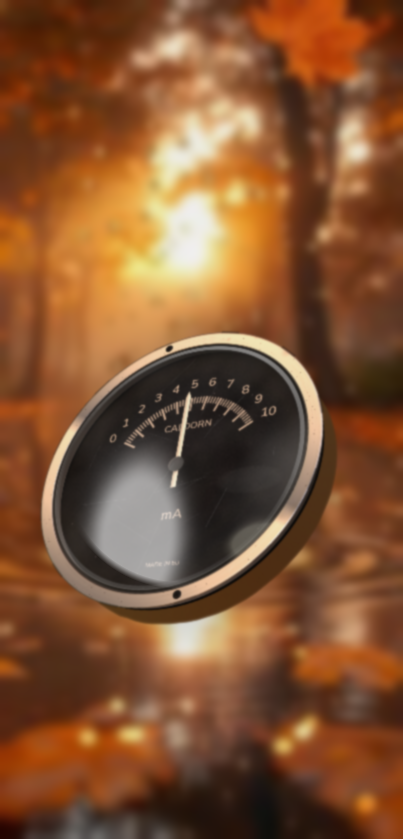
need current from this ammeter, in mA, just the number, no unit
5
